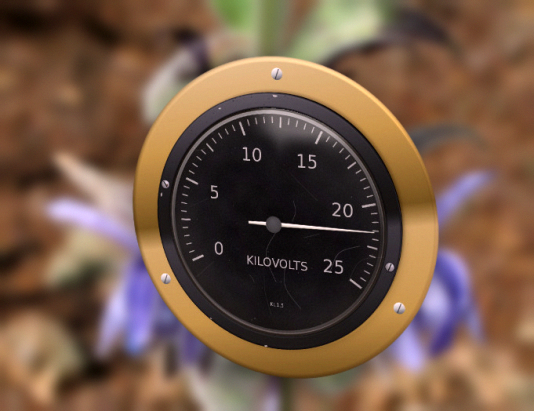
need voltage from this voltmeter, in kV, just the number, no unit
21.5
